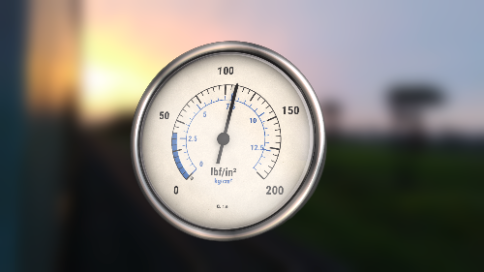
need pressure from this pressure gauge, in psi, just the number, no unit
110
